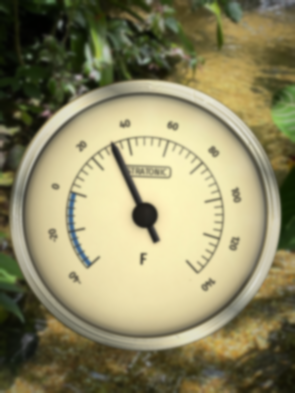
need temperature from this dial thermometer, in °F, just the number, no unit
32
